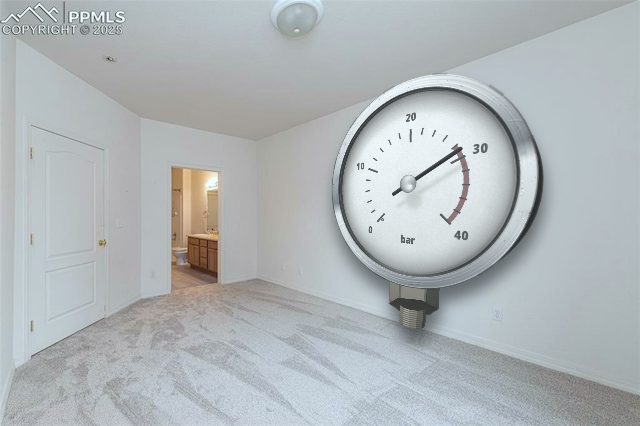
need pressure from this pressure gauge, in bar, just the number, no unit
29
